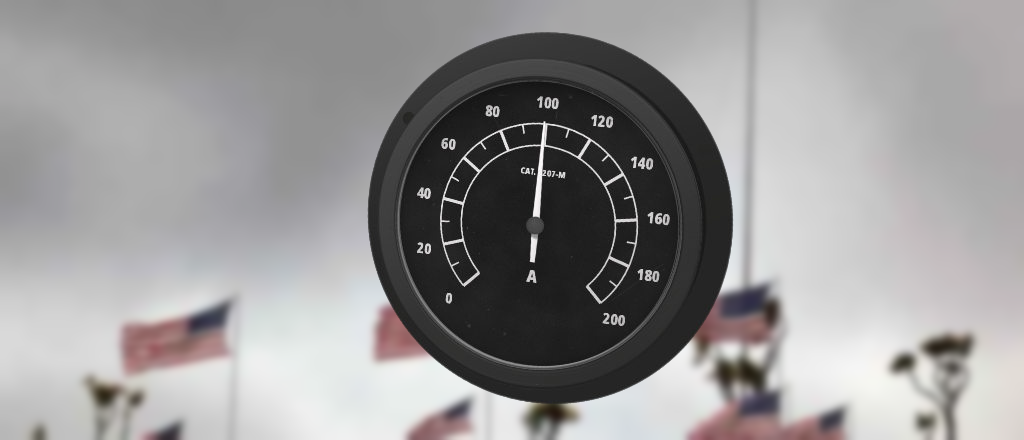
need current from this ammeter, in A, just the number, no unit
100
